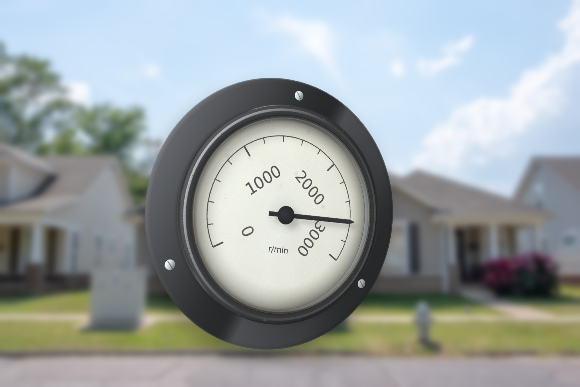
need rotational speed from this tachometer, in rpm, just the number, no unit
2600
